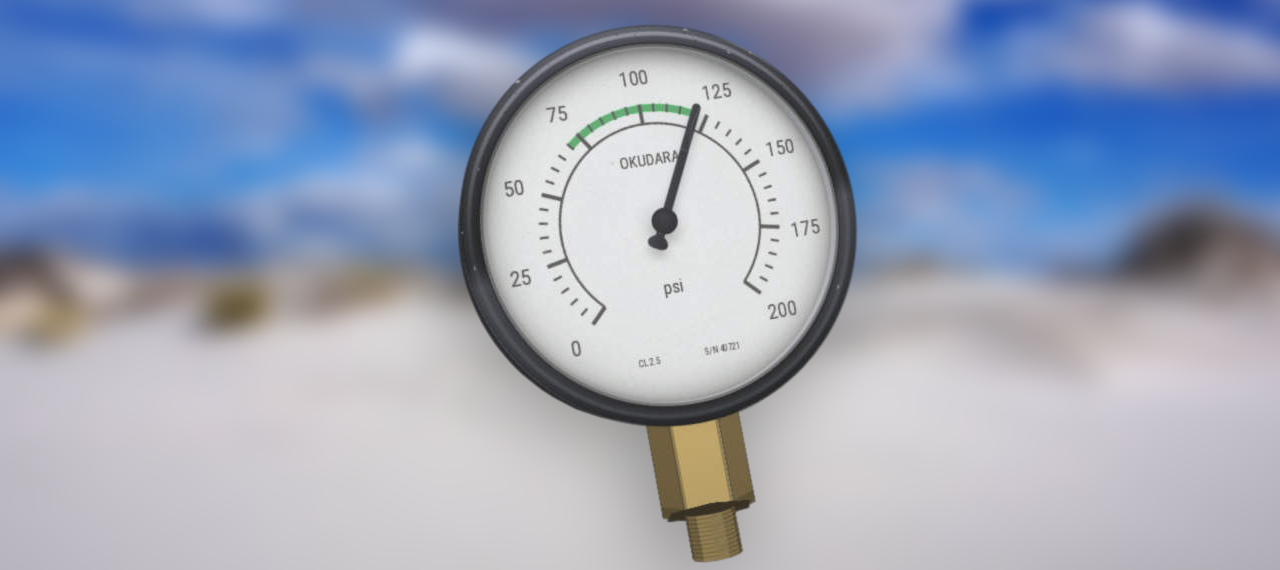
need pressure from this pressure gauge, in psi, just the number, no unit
120
